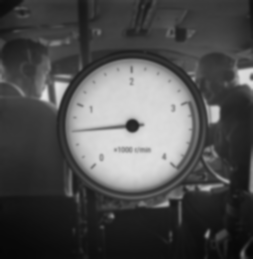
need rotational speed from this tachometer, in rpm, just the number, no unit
600
